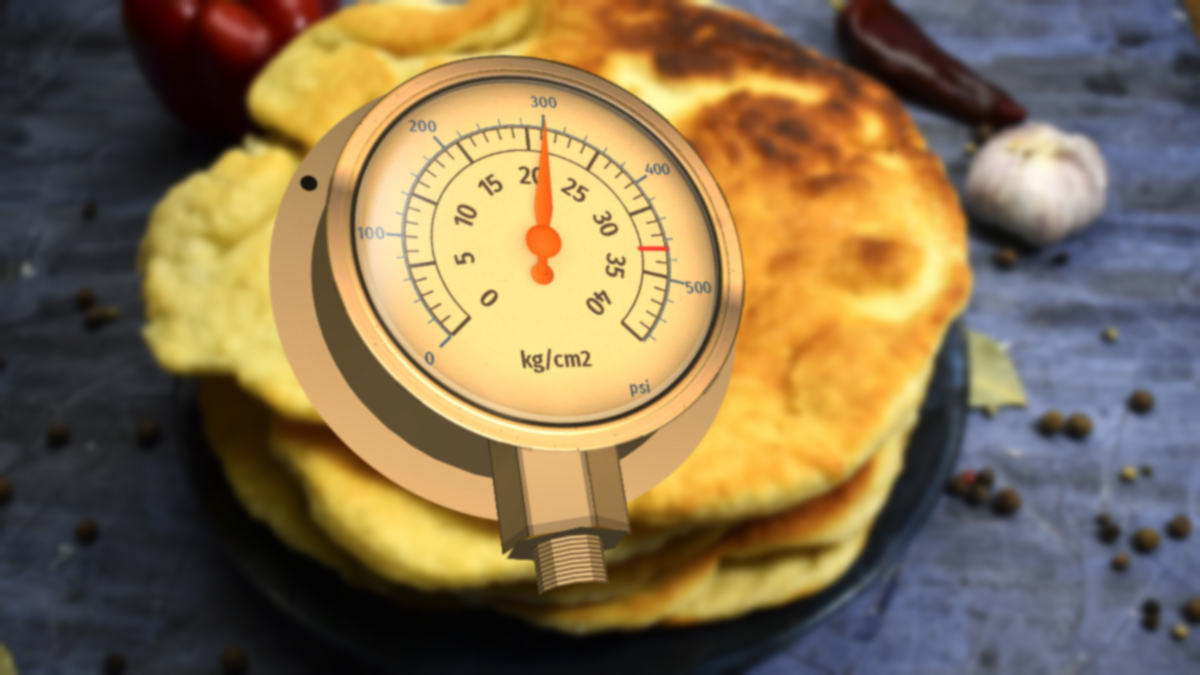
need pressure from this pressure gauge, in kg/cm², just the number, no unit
21
